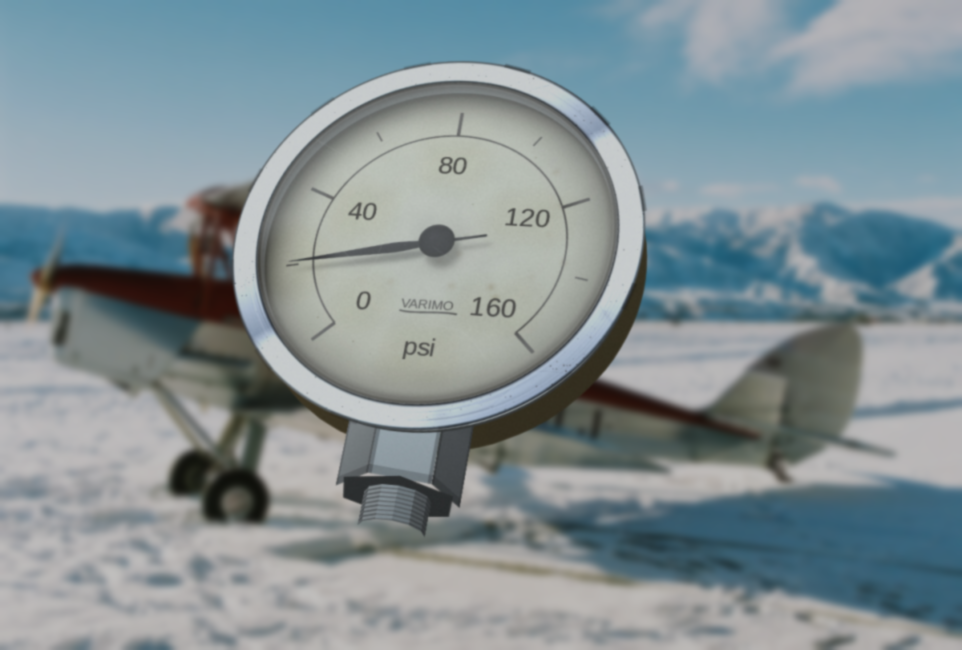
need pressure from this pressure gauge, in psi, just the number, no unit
20
